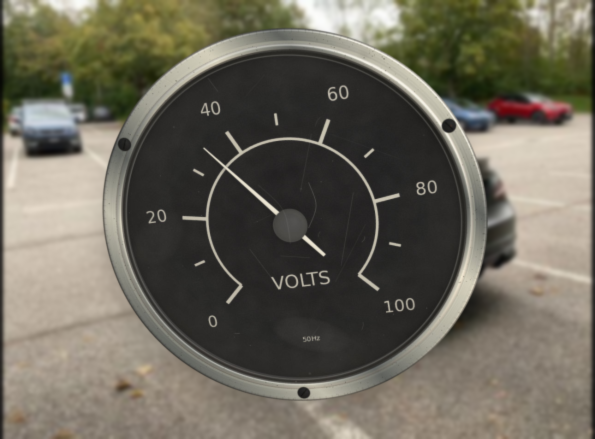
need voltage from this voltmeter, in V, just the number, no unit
35
